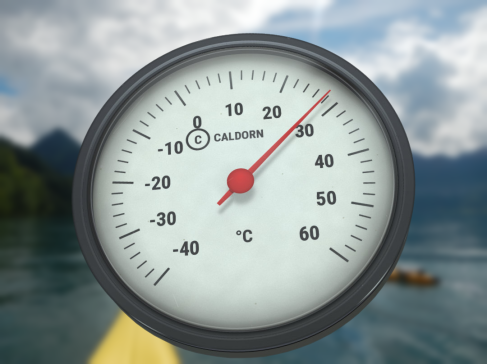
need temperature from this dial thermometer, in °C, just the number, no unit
28
